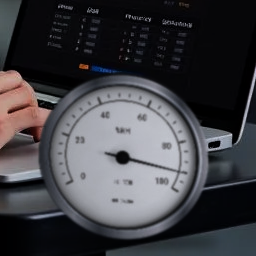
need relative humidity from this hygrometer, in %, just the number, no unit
92
